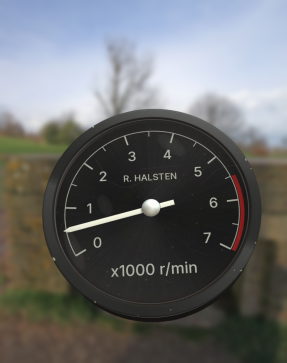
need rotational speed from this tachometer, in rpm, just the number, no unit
500
